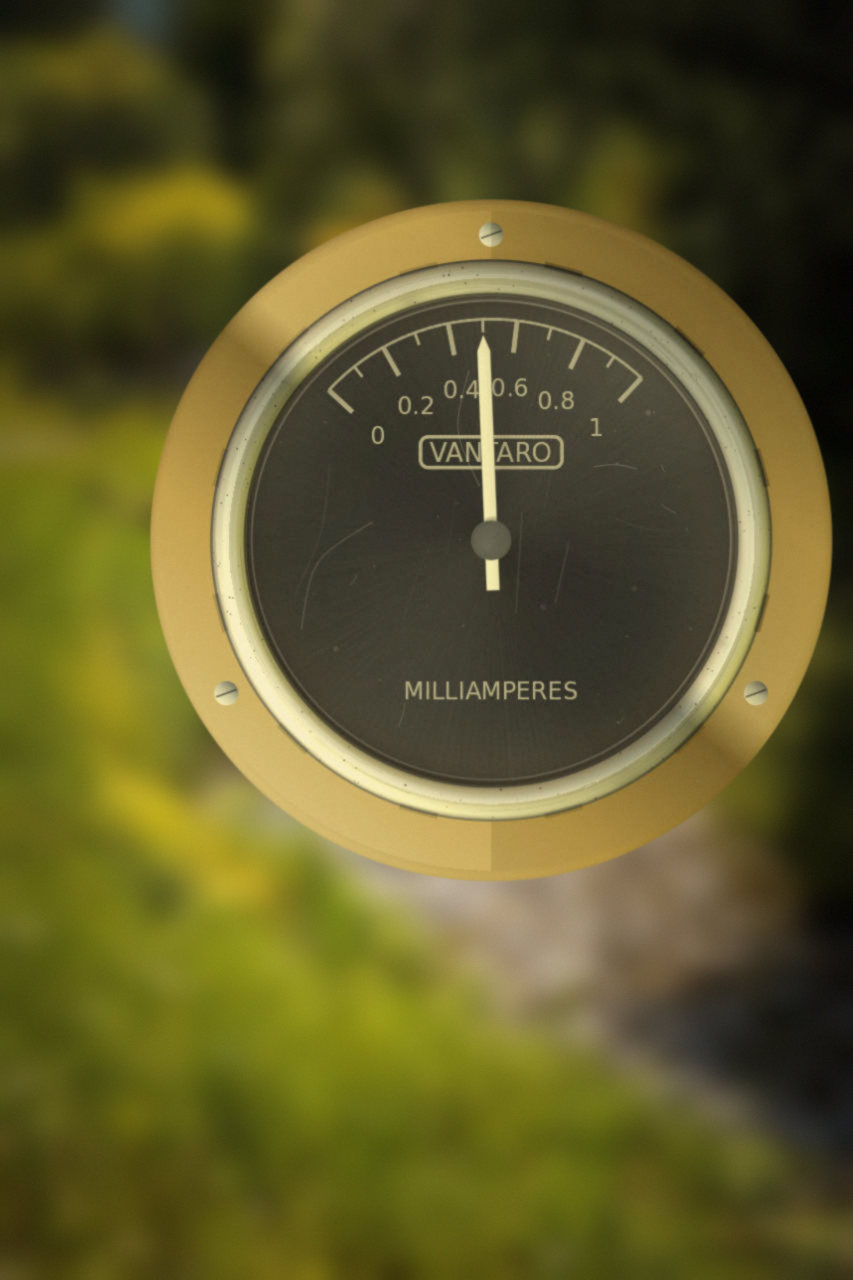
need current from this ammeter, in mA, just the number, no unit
0.5
